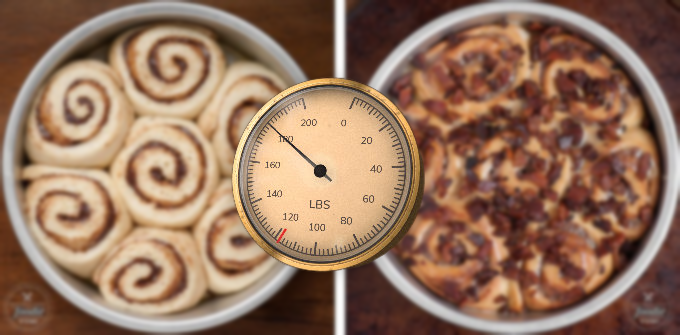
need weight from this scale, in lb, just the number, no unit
180
